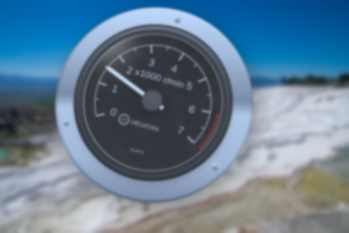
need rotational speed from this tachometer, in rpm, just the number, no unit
1500
